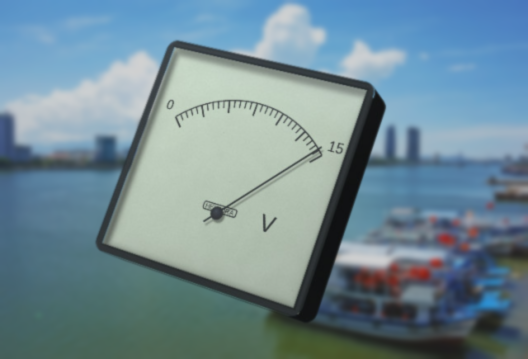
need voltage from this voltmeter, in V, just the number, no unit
14.5
